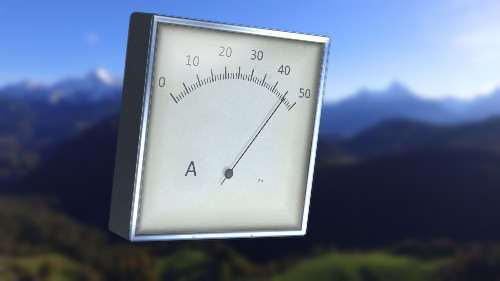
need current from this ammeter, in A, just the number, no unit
45
